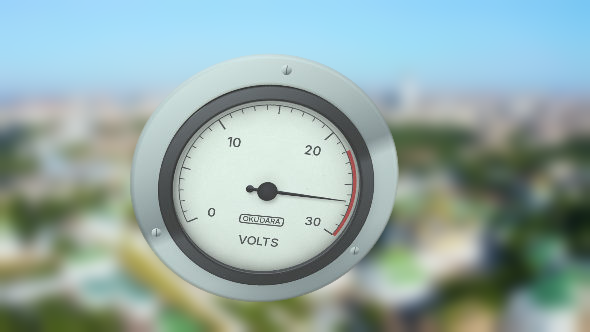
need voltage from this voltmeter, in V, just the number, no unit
26.5
